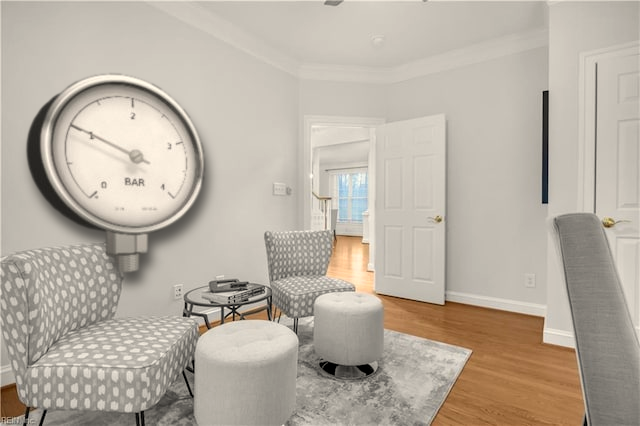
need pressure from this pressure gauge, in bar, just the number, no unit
1
